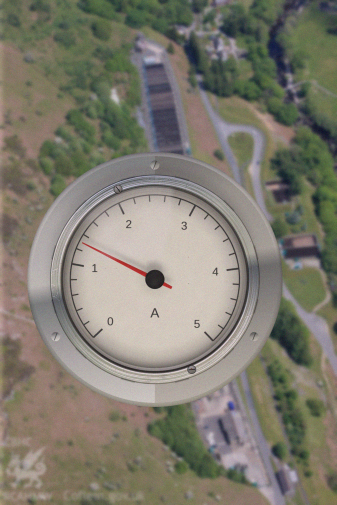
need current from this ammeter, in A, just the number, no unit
1.3
